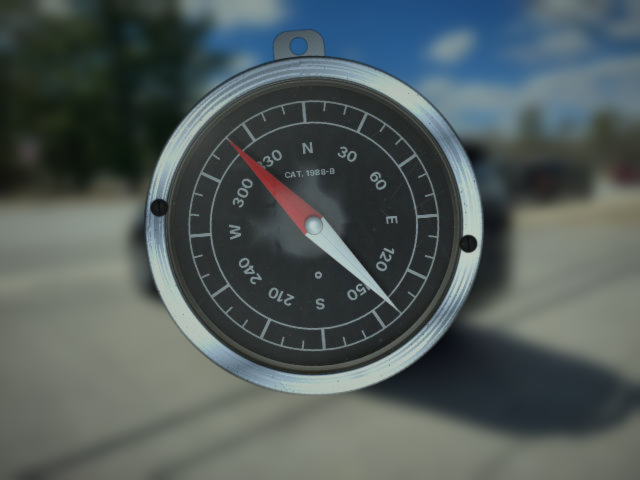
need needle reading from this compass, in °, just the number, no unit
320
